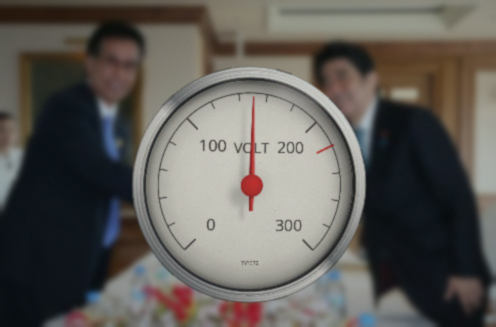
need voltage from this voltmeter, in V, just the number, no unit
150
